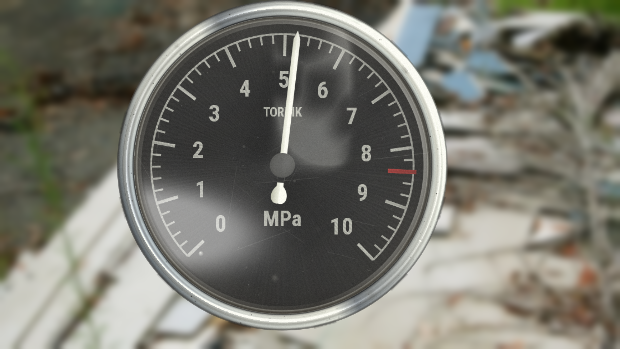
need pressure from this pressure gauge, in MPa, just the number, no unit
5.2
